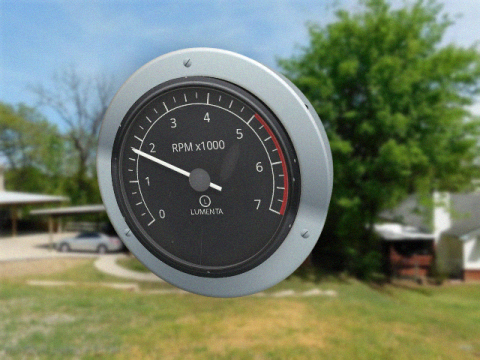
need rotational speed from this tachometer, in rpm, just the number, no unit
1750
